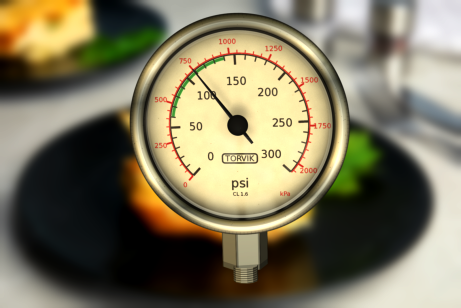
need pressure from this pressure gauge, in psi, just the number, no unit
110
